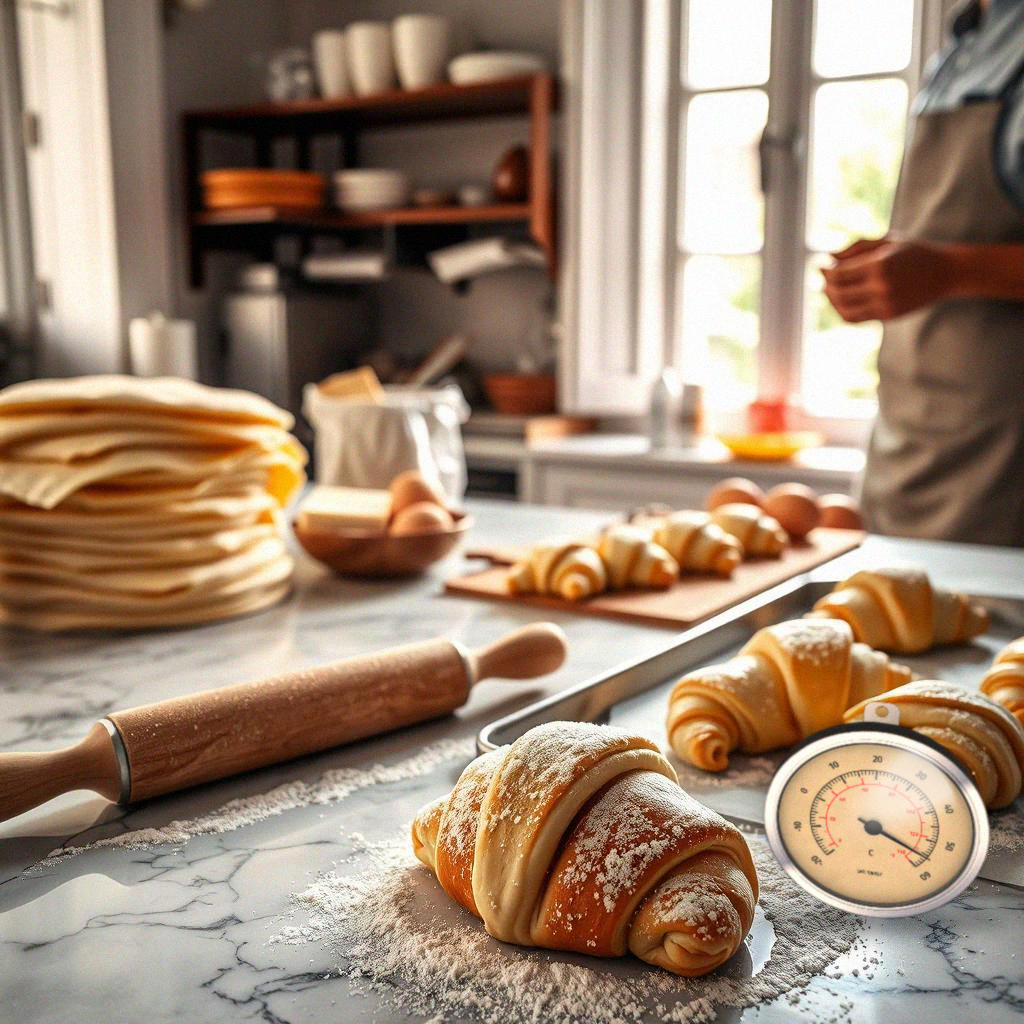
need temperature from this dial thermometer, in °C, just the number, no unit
55
